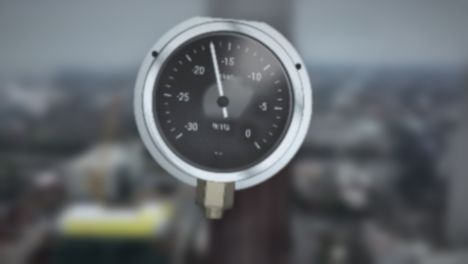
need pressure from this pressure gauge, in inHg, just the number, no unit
-17
